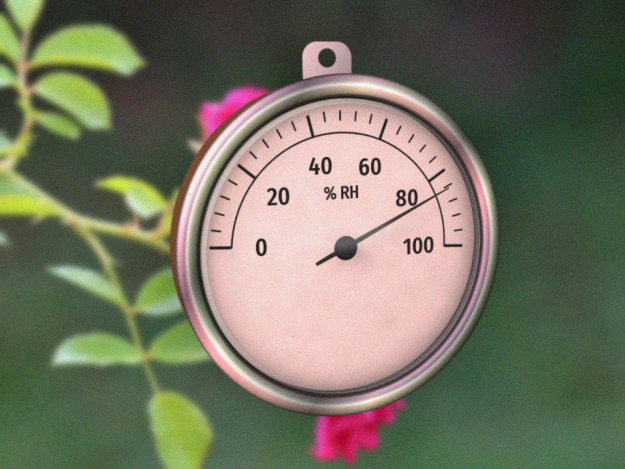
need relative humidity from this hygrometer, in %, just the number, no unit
84
